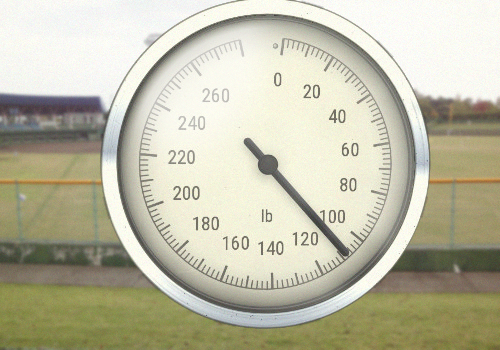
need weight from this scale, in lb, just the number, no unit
108
